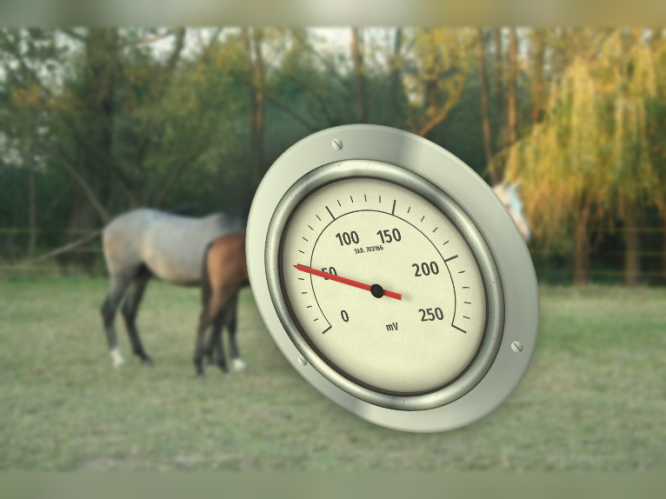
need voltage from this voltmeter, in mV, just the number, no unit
50
